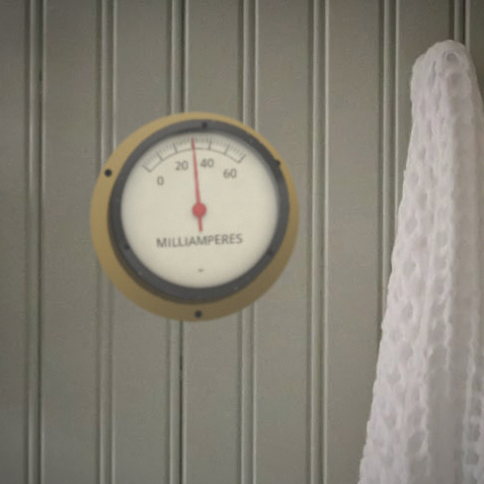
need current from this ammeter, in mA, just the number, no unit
30
